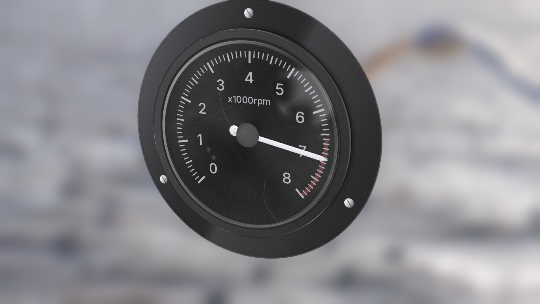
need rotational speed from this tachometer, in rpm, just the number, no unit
7000
